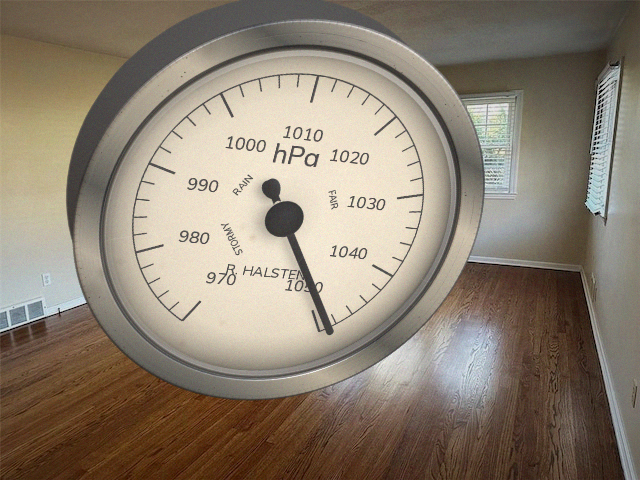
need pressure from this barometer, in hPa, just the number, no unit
1049
